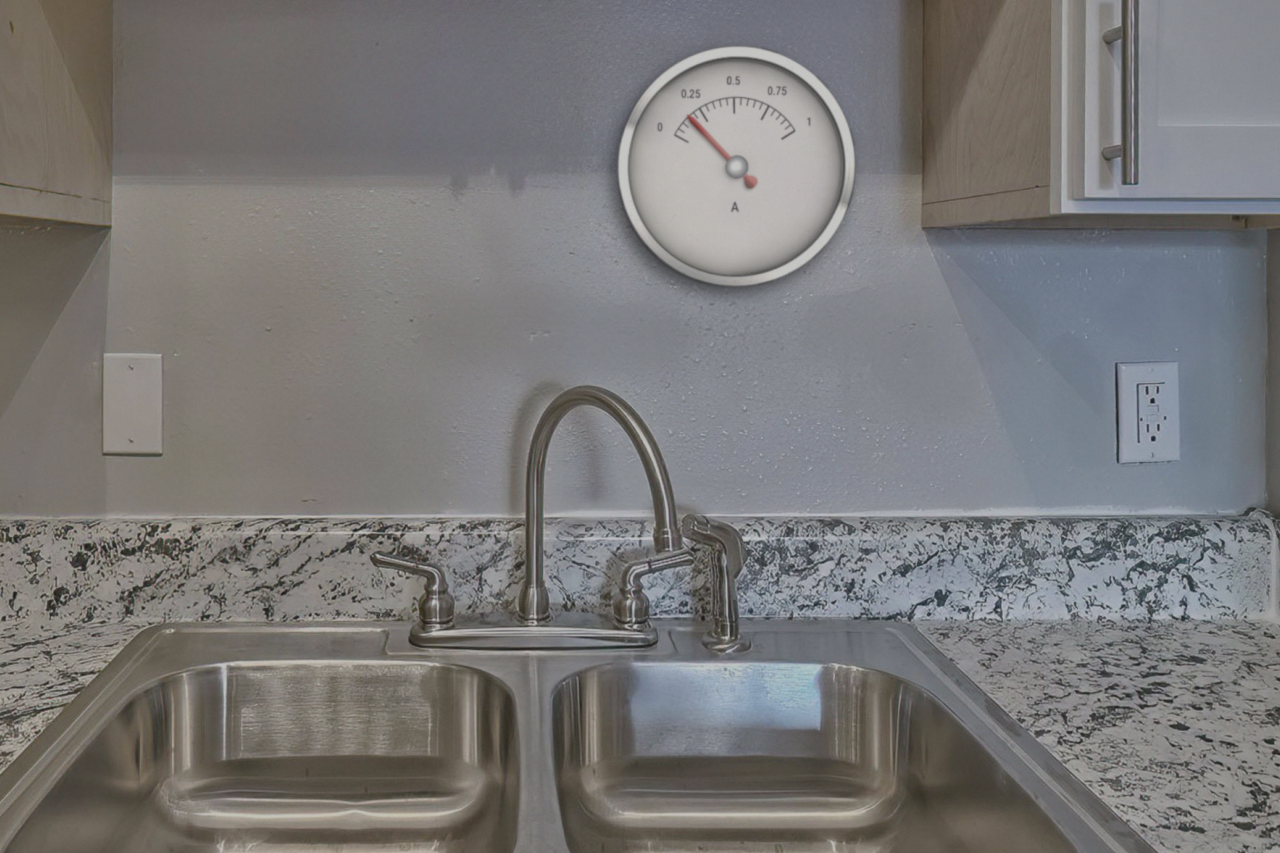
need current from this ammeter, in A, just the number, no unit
0.15
